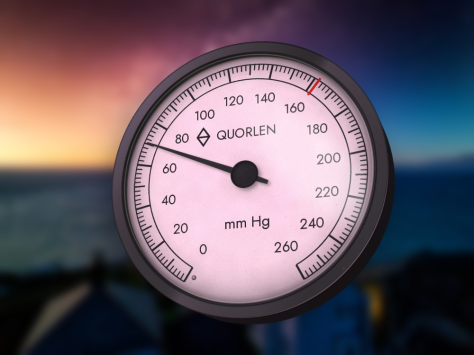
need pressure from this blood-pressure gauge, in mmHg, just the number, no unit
70
